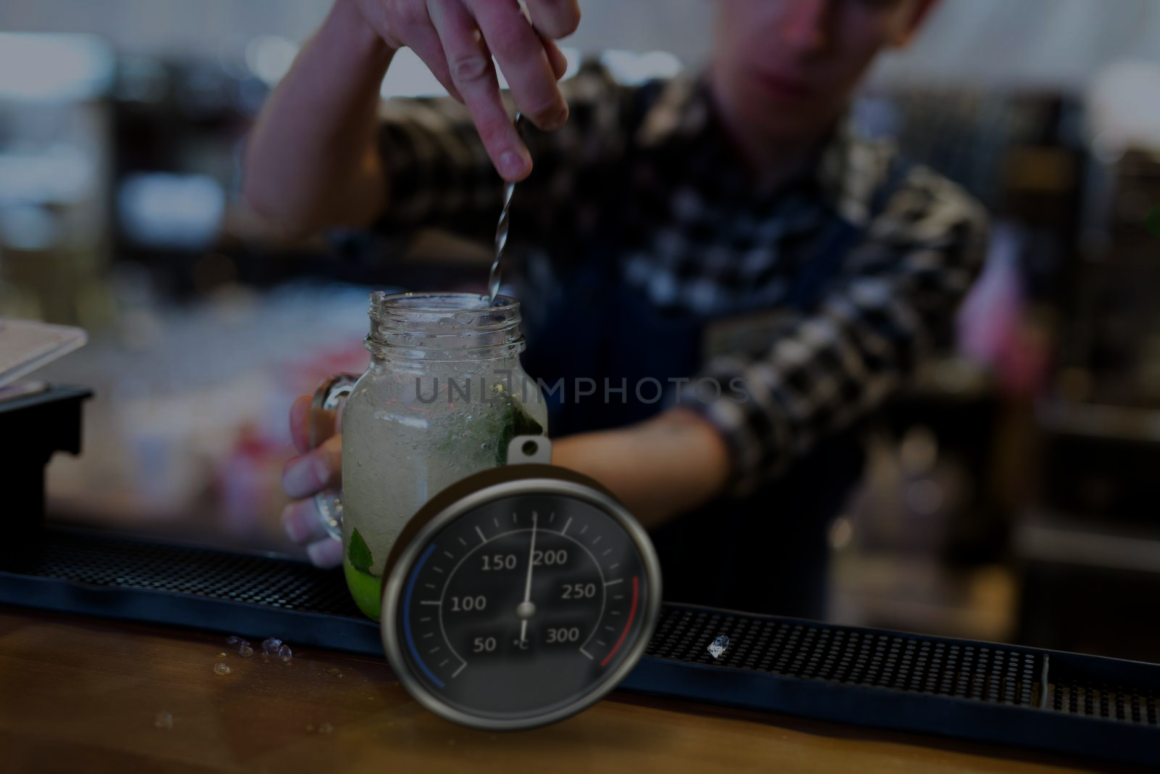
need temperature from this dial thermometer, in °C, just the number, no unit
180
